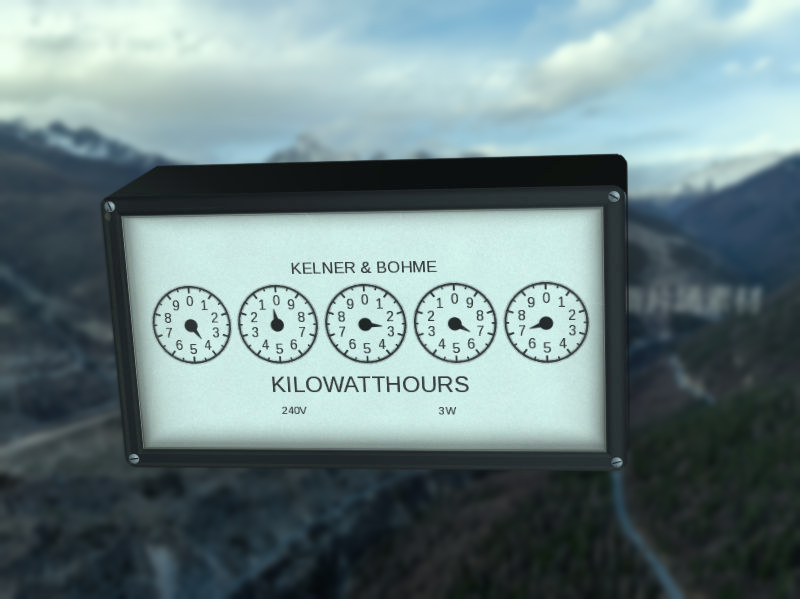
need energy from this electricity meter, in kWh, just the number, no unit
40267
